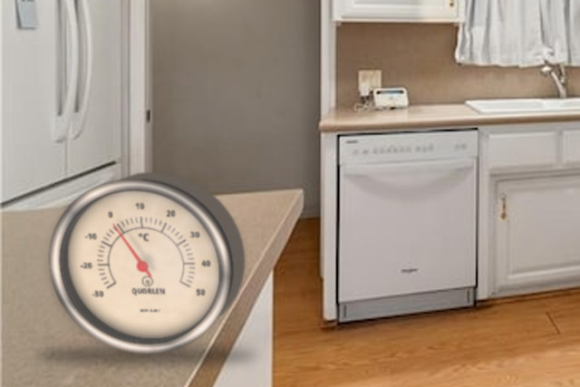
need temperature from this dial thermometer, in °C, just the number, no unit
0
